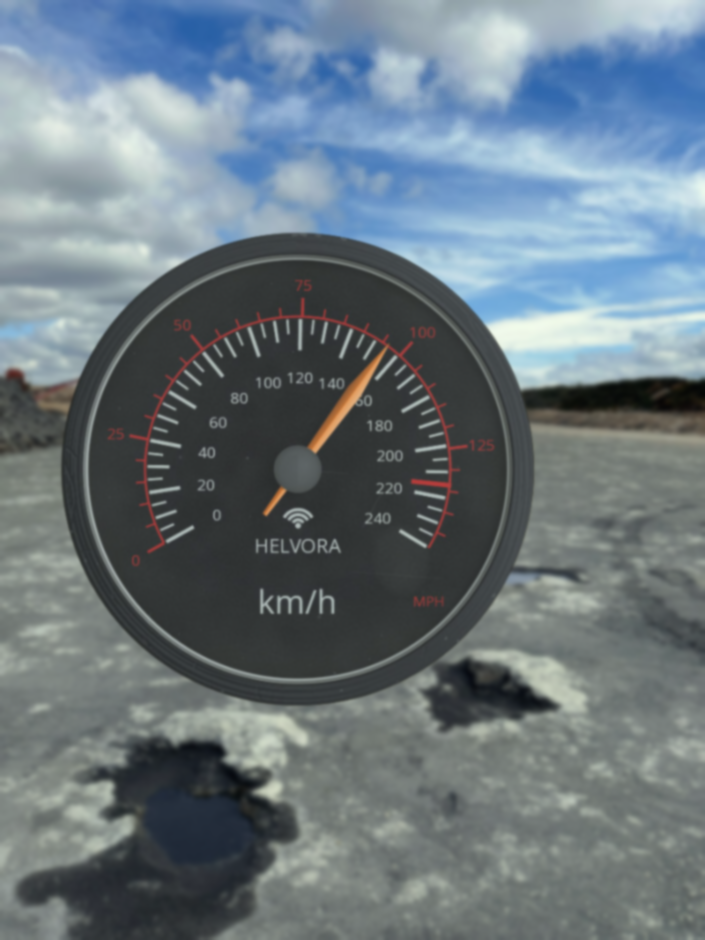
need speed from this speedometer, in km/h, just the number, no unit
155
